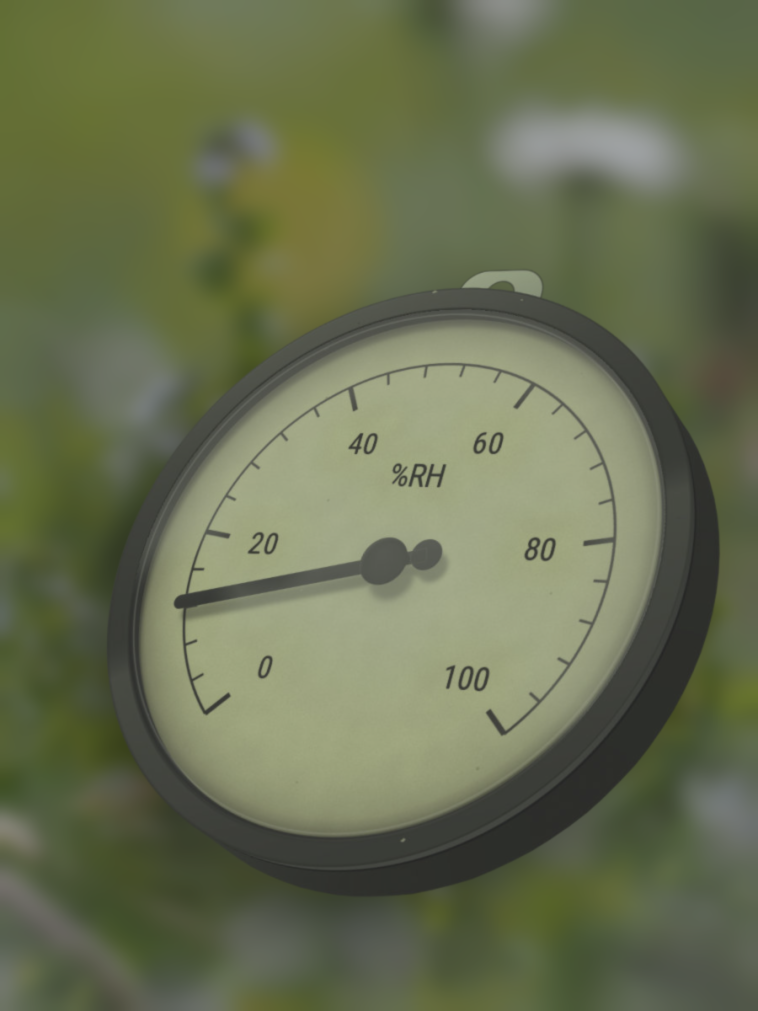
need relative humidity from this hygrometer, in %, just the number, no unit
12
